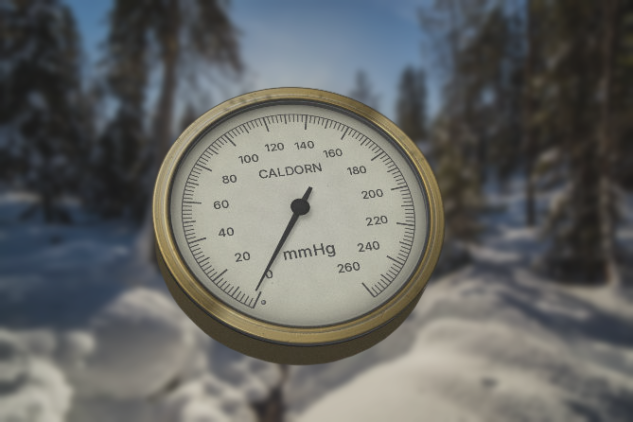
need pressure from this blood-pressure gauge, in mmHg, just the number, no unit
2
